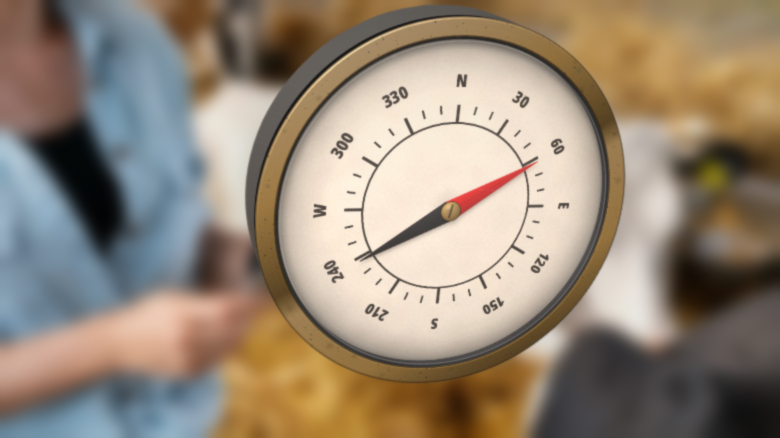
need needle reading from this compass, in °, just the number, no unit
60
